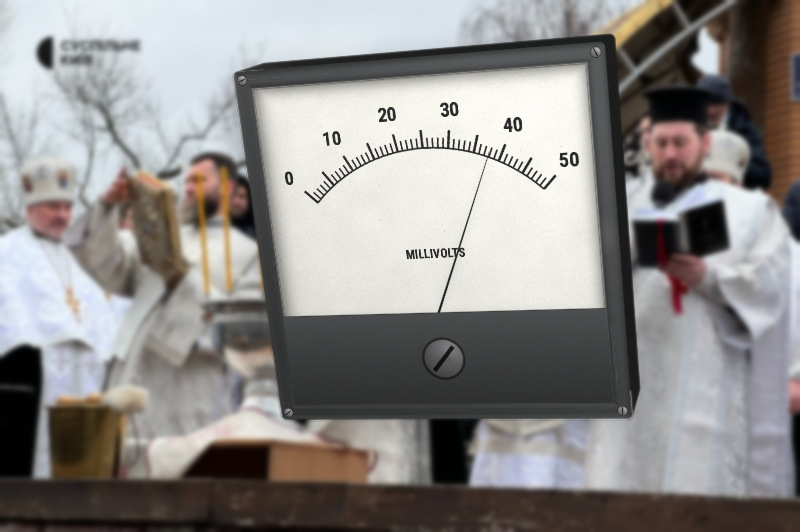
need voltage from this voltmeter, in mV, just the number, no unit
38
